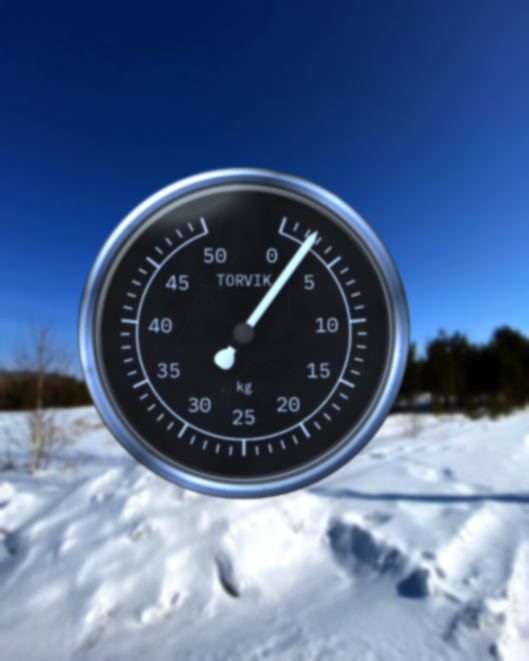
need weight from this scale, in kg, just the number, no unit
2.5
